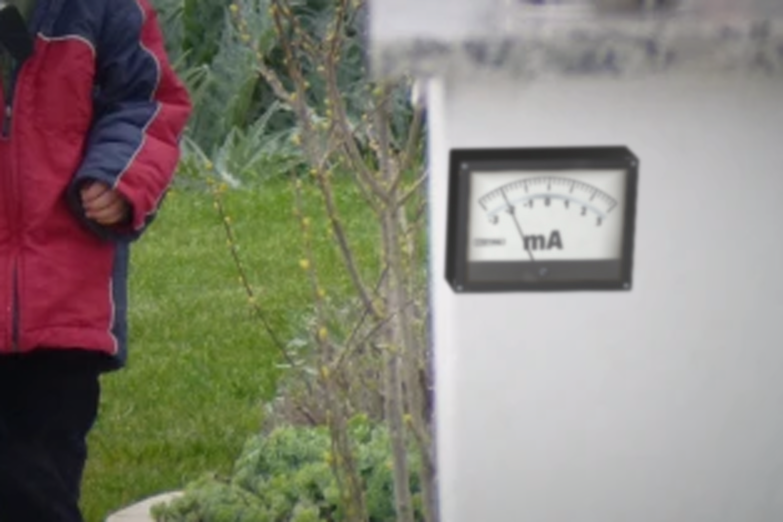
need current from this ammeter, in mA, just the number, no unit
-2
